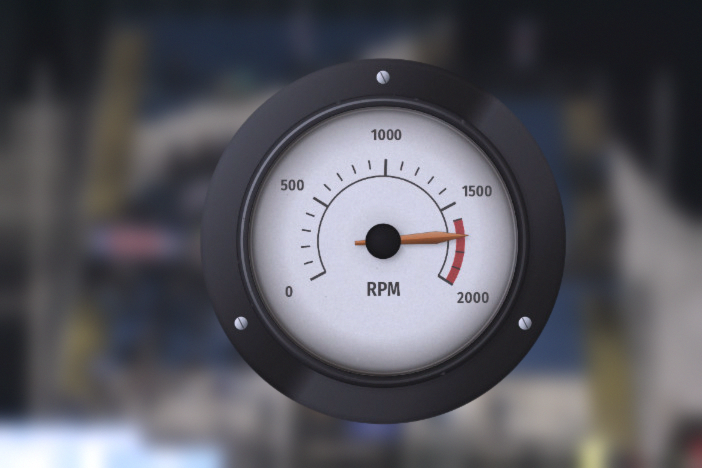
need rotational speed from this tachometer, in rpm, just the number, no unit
1700
